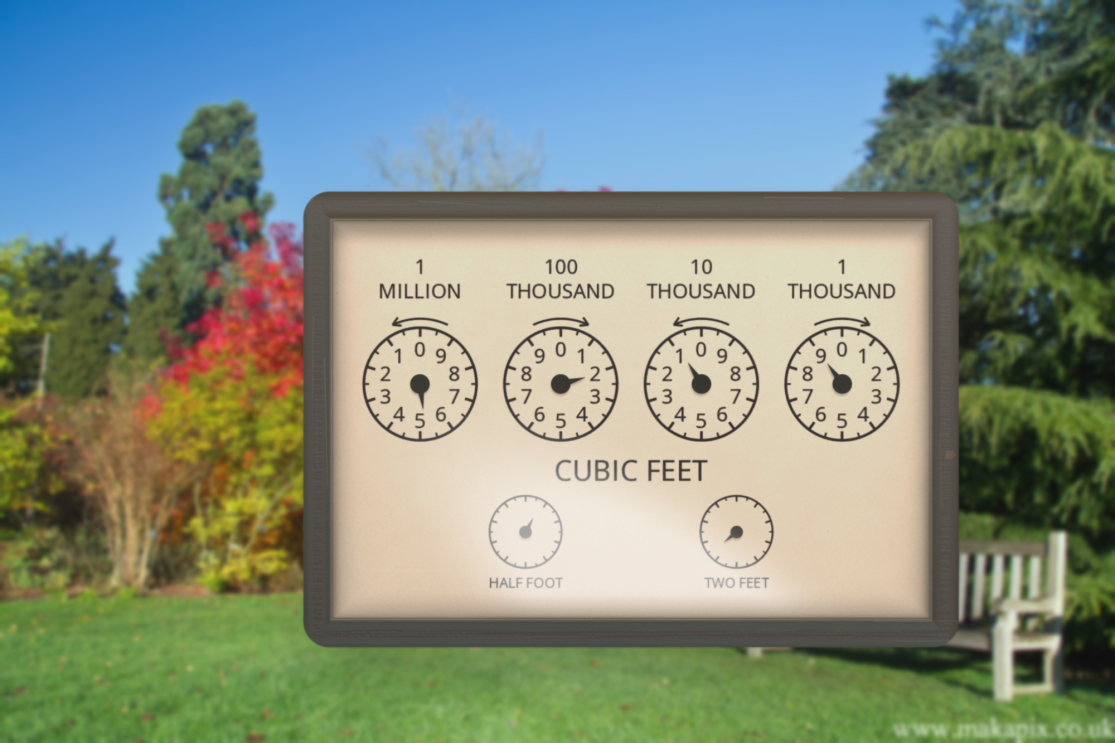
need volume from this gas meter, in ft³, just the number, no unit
520900
